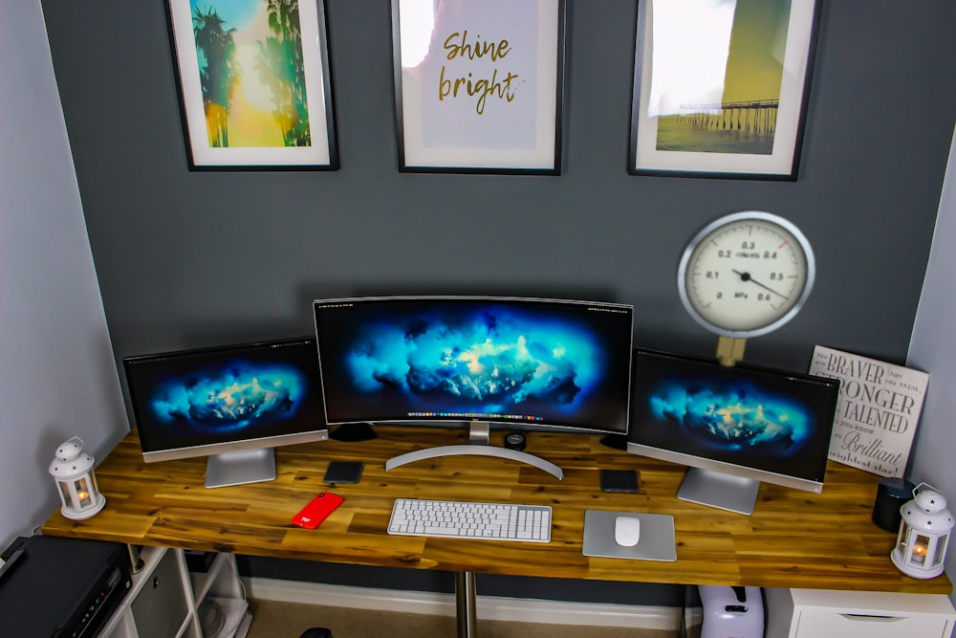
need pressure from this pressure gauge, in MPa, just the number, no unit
0.56
